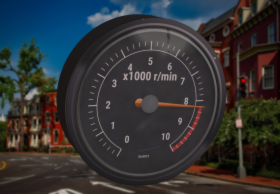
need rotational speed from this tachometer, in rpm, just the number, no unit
8200
